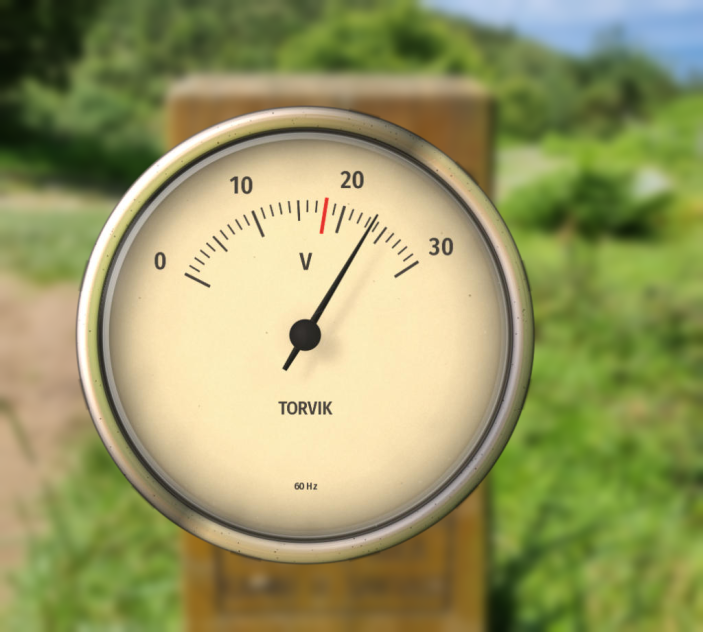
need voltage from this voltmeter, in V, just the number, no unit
23.5
